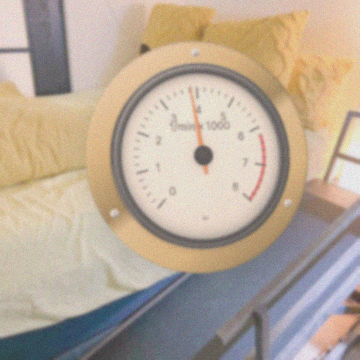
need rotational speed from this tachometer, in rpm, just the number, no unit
3800
